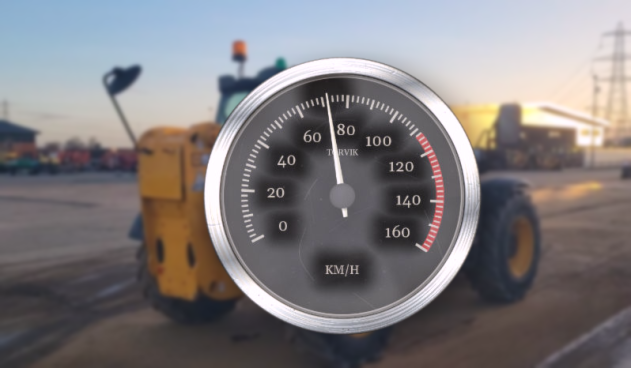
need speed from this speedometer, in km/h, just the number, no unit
72
